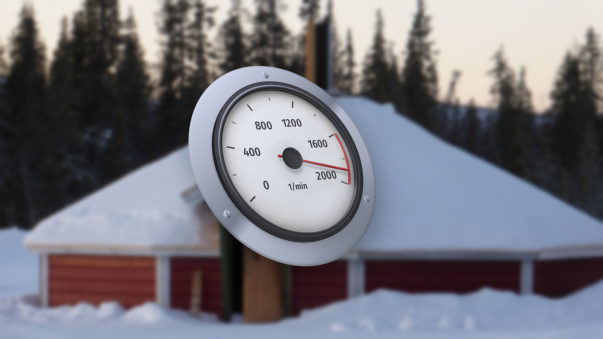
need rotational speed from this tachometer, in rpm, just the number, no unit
1900
